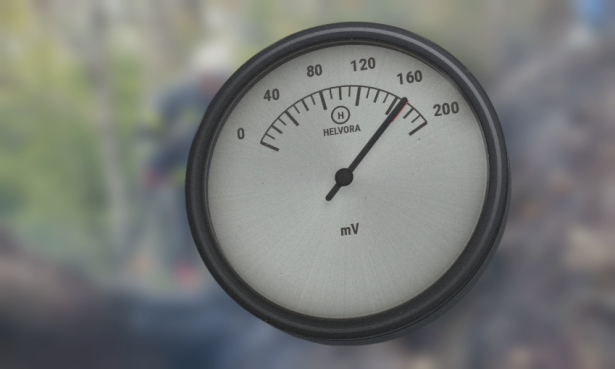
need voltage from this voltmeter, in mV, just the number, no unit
170
